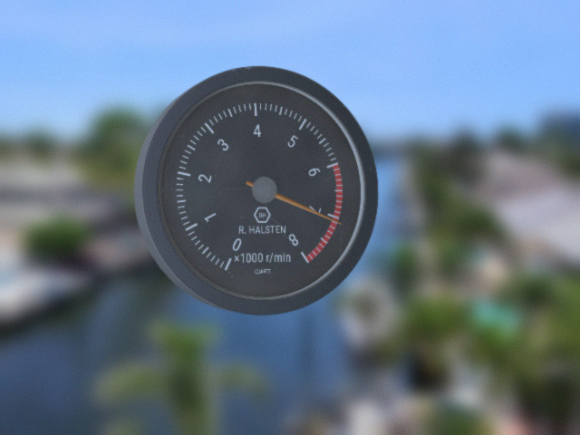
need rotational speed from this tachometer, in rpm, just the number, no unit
7100
